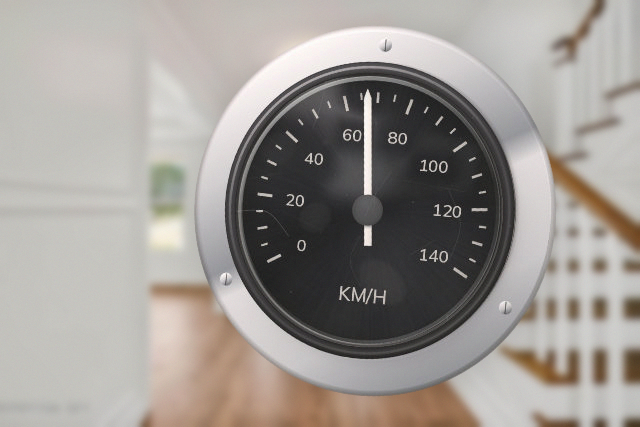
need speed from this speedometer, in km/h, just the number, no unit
67.5
